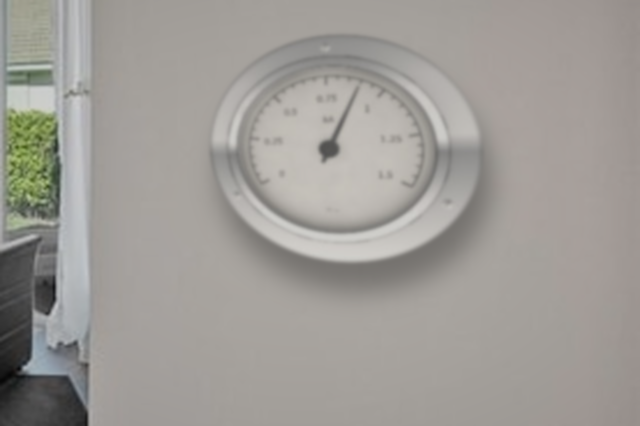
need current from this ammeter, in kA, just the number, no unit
0.9
